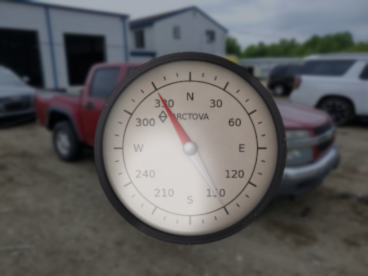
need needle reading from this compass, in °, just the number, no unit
330
